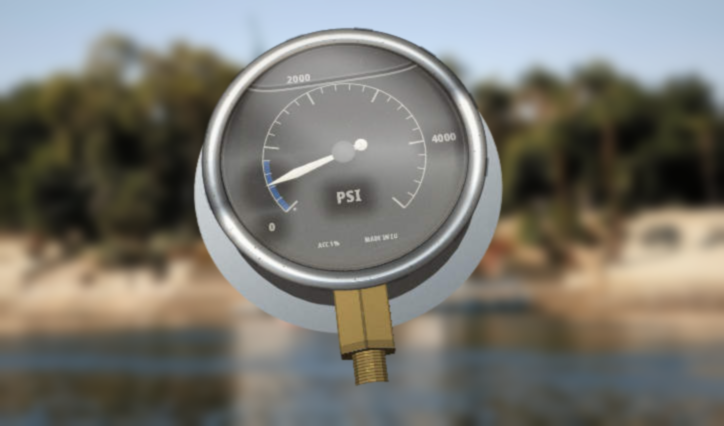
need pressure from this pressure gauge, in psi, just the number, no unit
400
